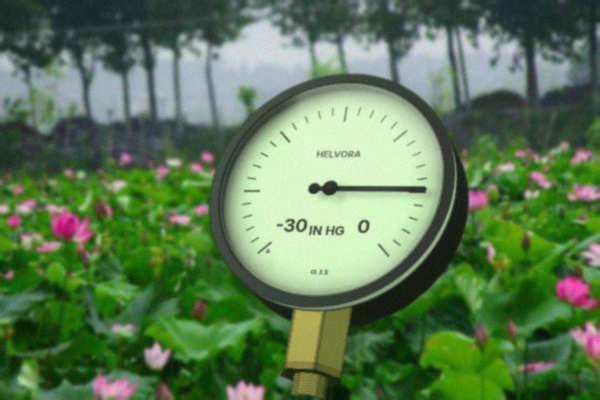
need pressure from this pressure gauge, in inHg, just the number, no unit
-5
